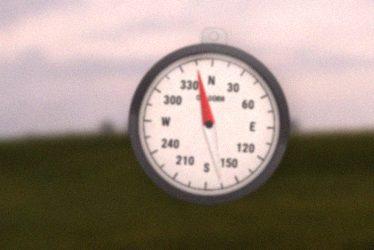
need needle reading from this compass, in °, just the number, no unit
345
